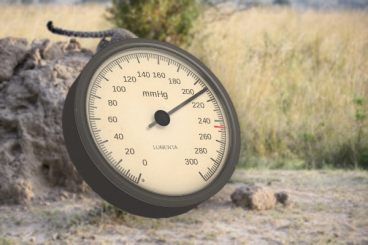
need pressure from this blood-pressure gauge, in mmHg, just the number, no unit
210
